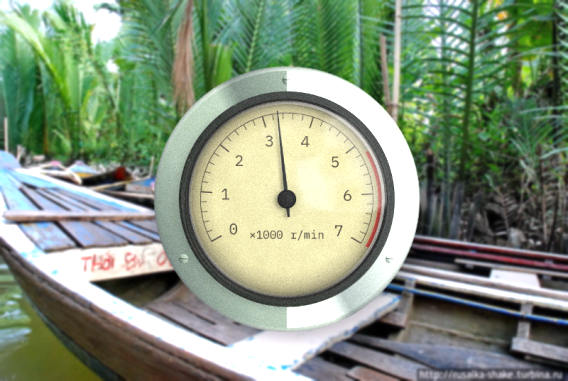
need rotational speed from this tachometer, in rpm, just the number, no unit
3300
